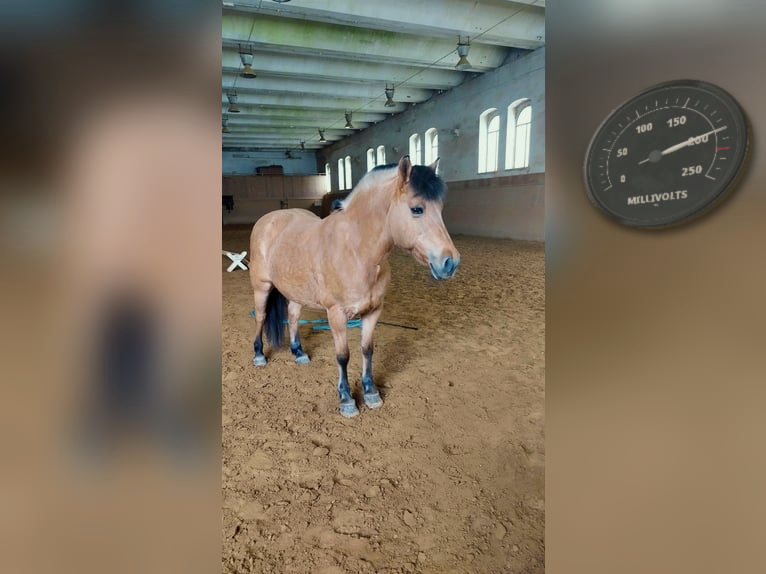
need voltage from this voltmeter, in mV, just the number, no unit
200
